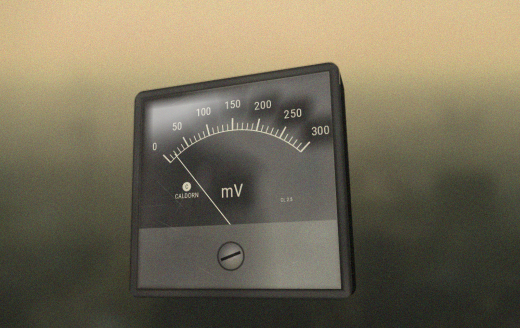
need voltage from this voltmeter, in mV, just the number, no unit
20
